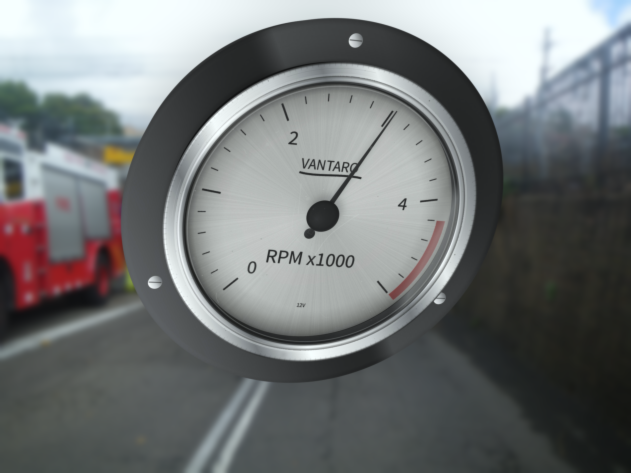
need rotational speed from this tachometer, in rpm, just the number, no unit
3000
